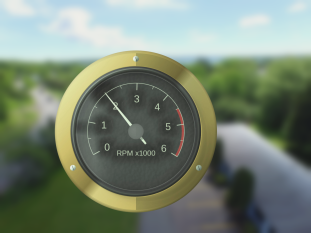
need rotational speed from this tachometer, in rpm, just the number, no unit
2000
